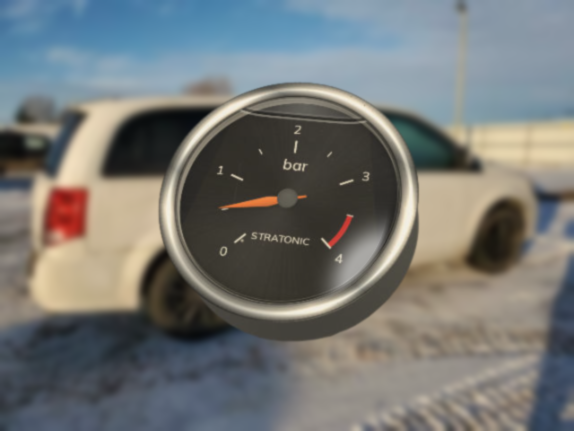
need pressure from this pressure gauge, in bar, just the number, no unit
0.5
